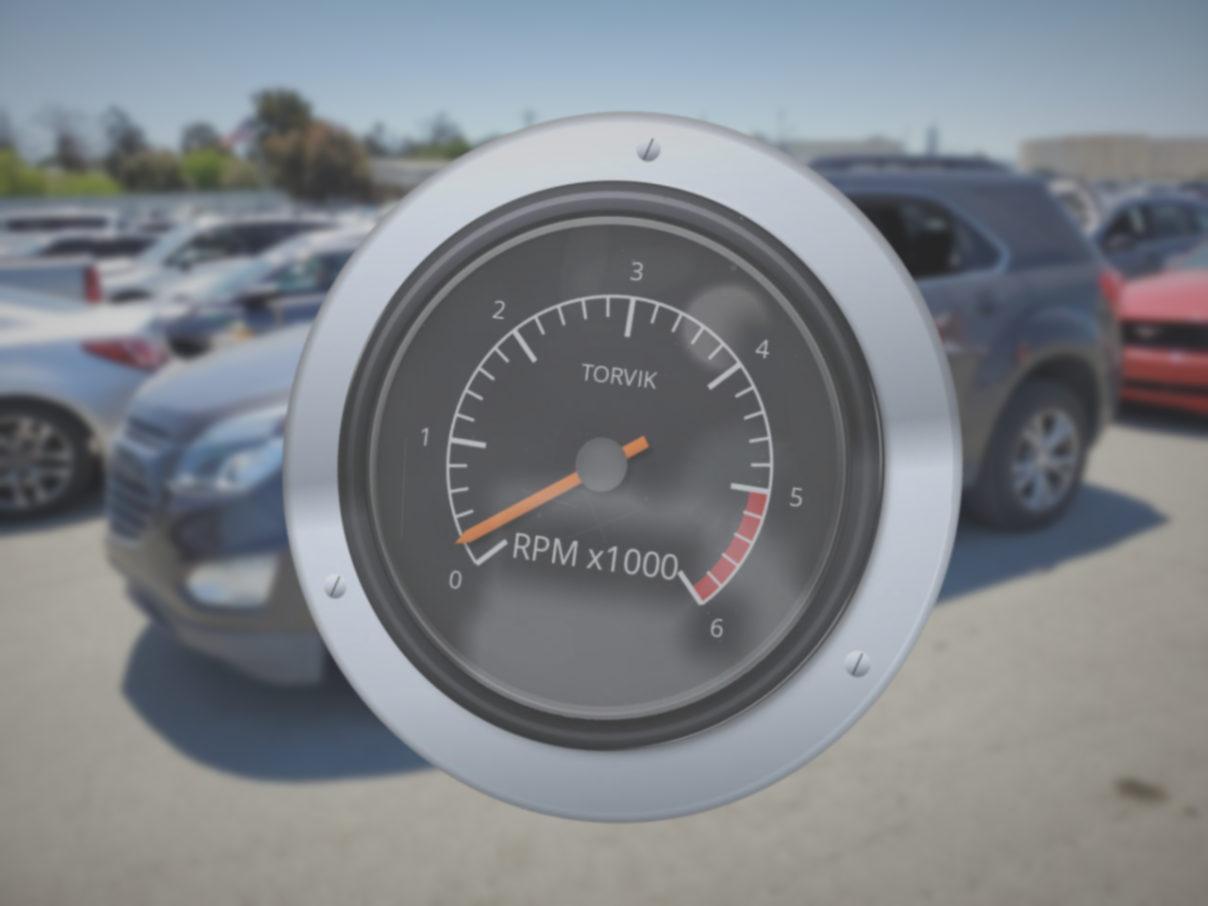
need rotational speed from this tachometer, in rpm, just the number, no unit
200
